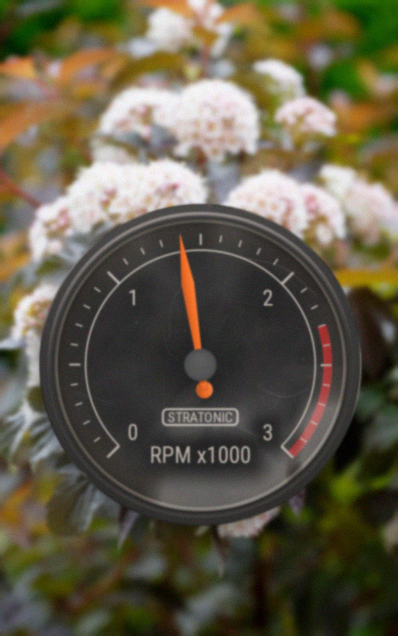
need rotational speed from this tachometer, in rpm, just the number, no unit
1400
